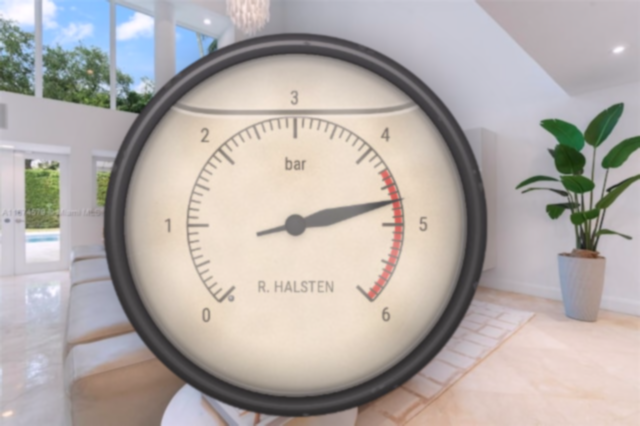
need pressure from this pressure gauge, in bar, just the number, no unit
4.7
